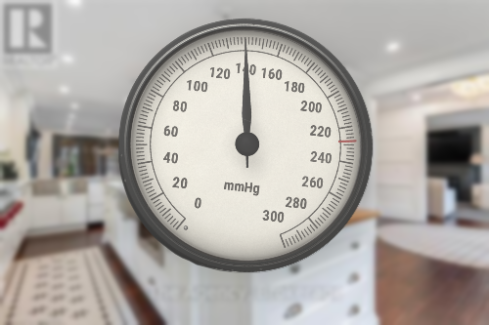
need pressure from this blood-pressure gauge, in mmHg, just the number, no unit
140
